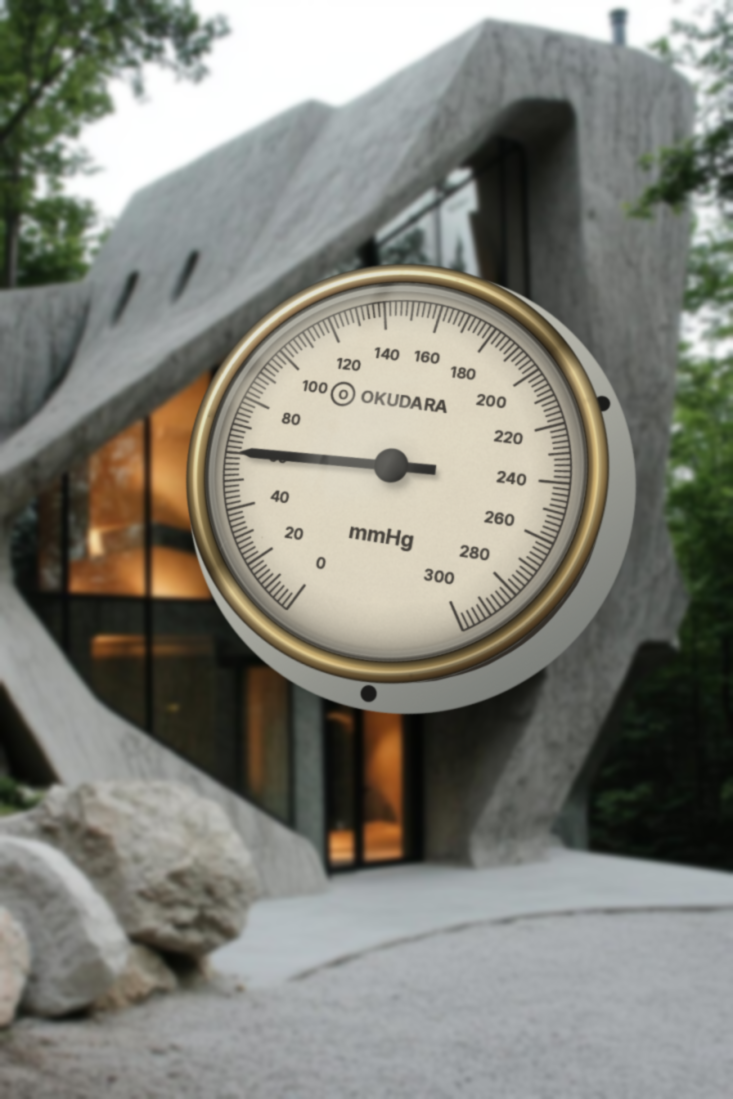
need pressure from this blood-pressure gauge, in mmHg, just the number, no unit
60
